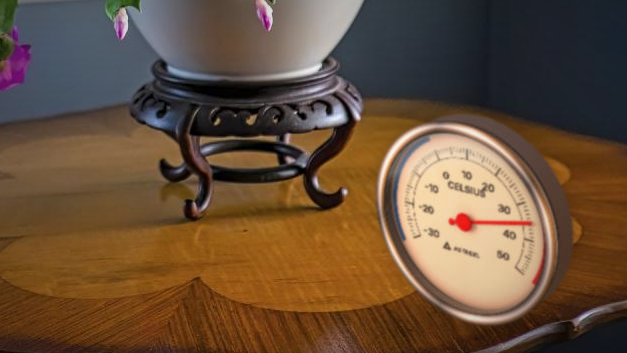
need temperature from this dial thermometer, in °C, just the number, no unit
35
